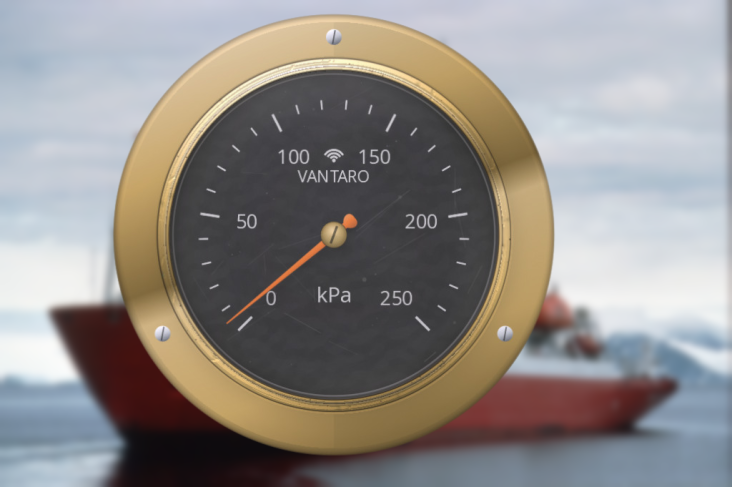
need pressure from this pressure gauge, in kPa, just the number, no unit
5
